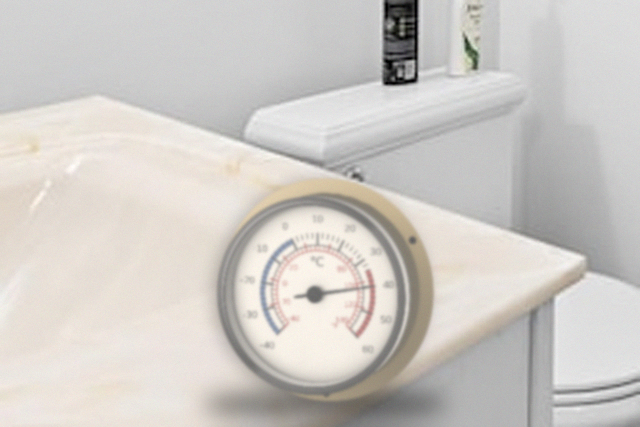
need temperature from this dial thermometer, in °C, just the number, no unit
40
